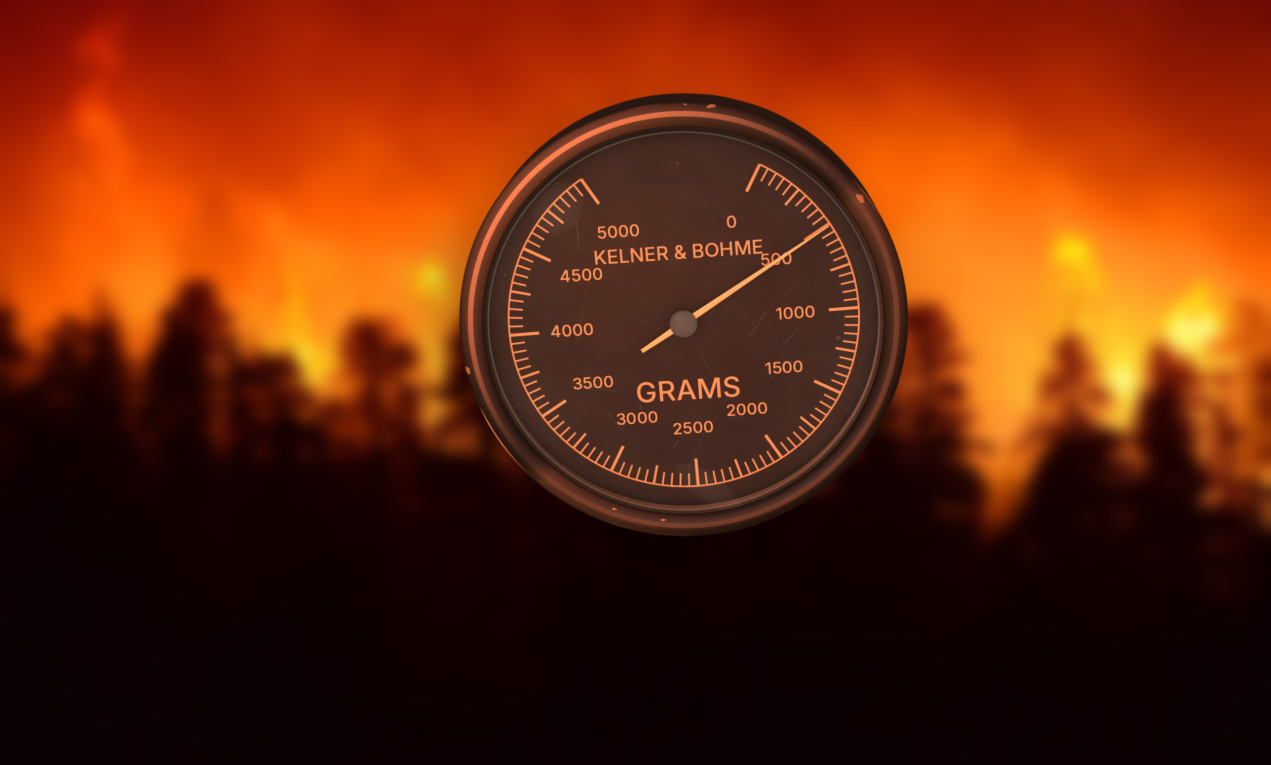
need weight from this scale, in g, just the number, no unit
500
